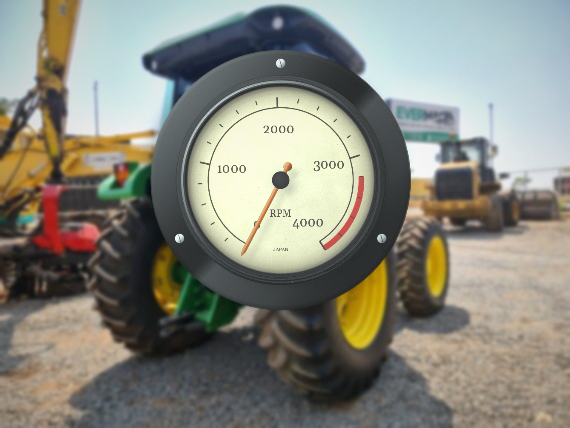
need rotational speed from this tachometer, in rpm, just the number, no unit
0
